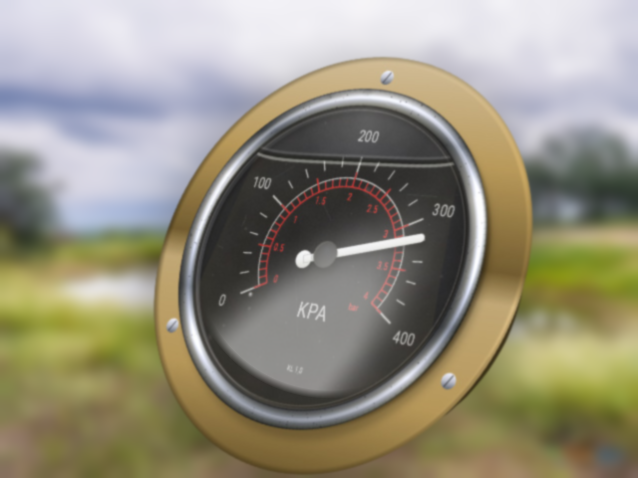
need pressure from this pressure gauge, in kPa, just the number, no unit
320
